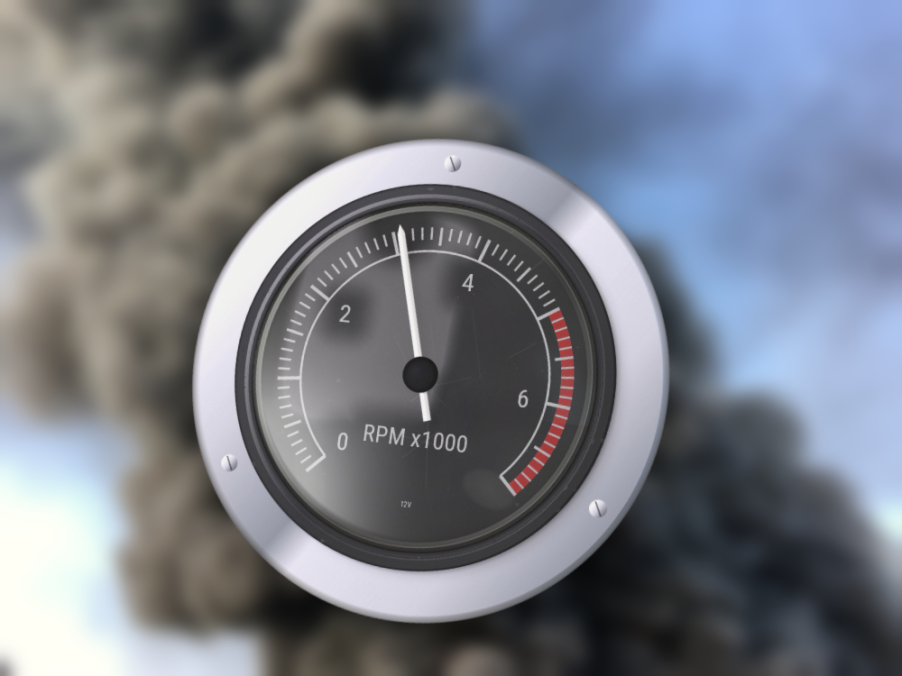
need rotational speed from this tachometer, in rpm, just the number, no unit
3100
